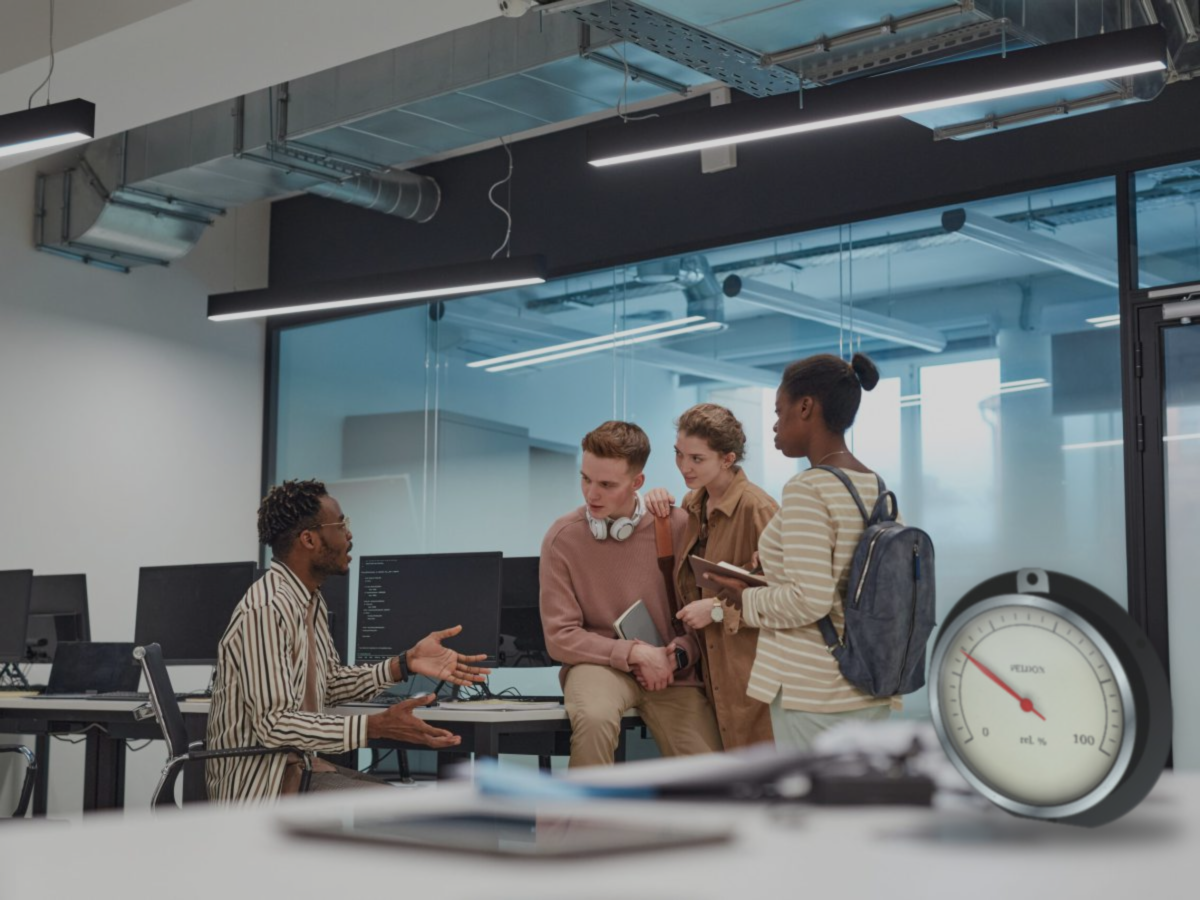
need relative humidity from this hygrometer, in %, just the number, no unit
28
